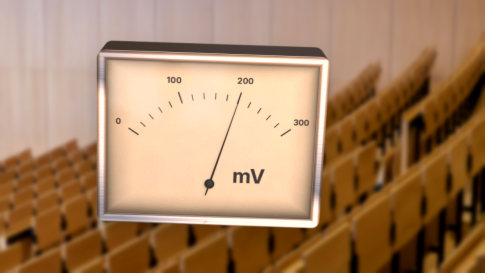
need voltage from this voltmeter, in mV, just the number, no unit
200
